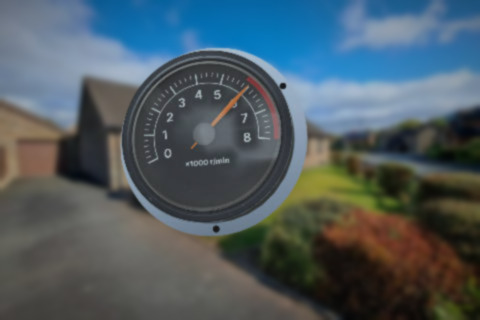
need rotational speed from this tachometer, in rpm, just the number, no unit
6000
